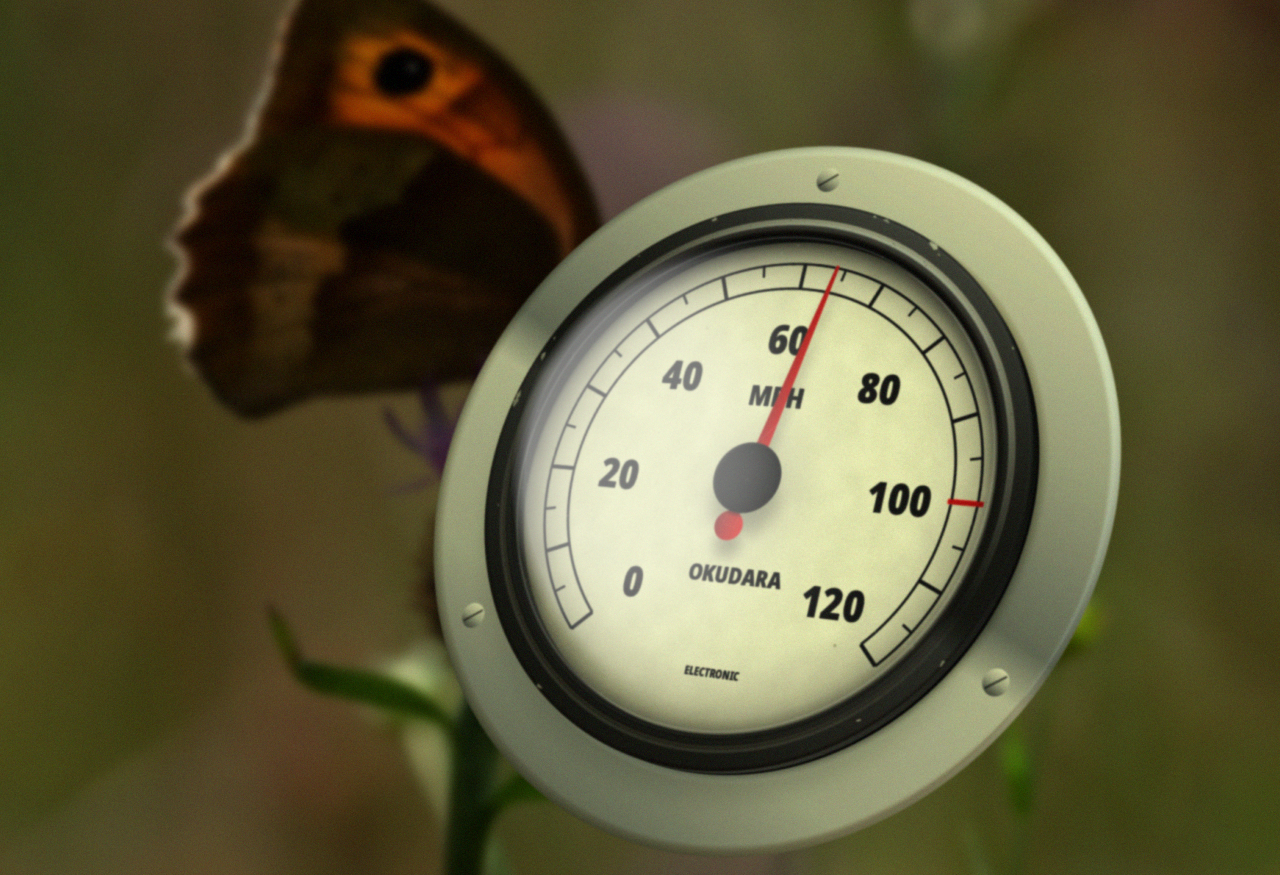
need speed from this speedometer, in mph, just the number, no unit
65
